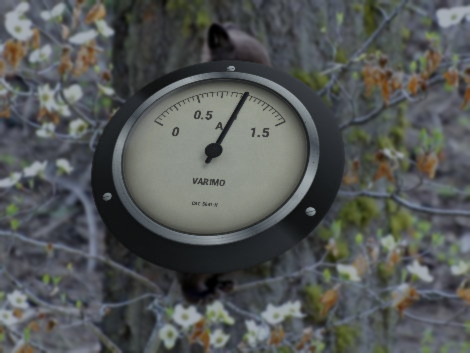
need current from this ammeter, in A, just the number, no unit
1
